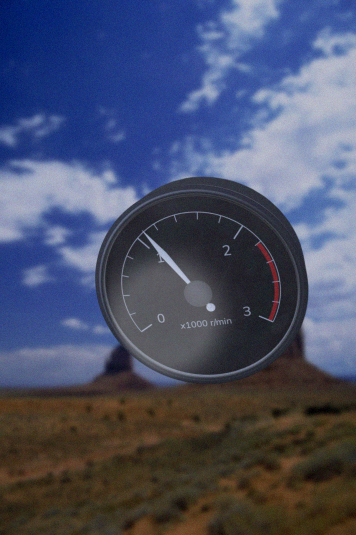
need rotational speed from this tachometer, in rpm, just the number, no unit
1100
